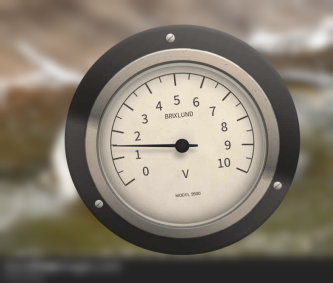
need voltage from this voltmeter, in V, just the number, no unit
1.5
